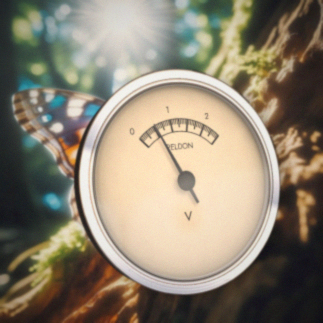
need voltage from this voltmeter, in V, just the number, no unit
0.5
